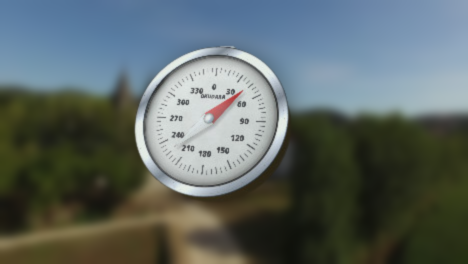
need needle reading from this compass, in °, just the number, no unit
45
